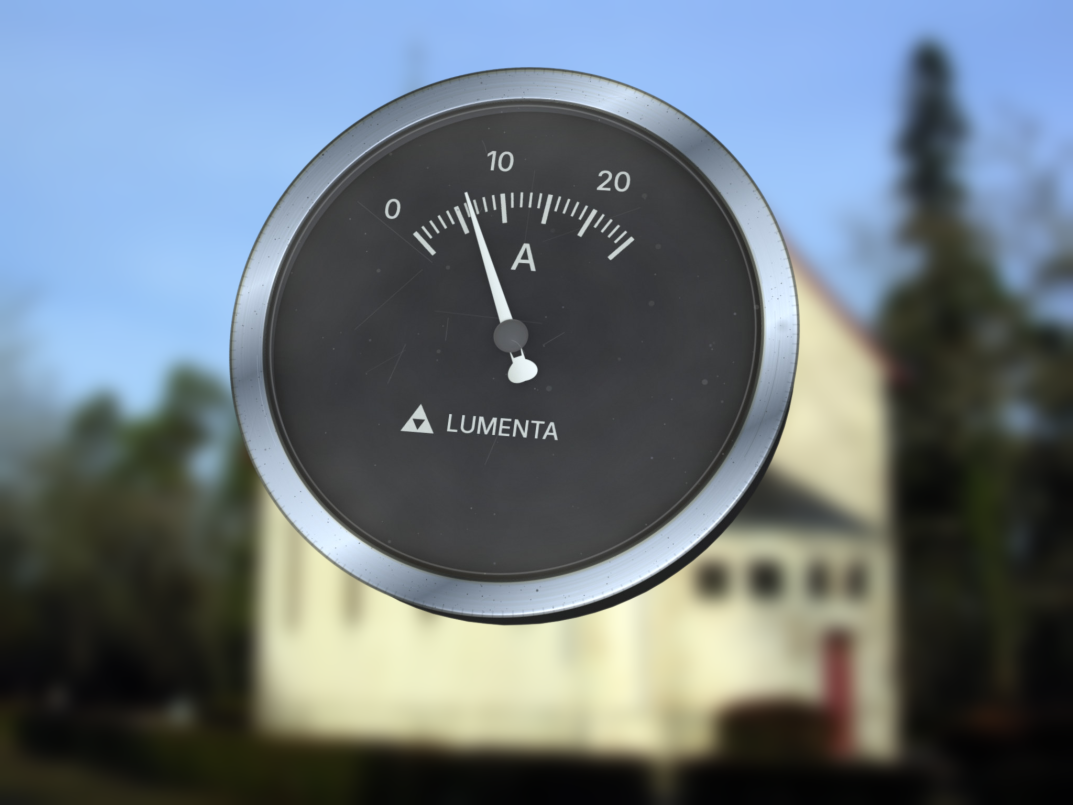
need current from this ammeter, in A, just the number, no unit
6.5
